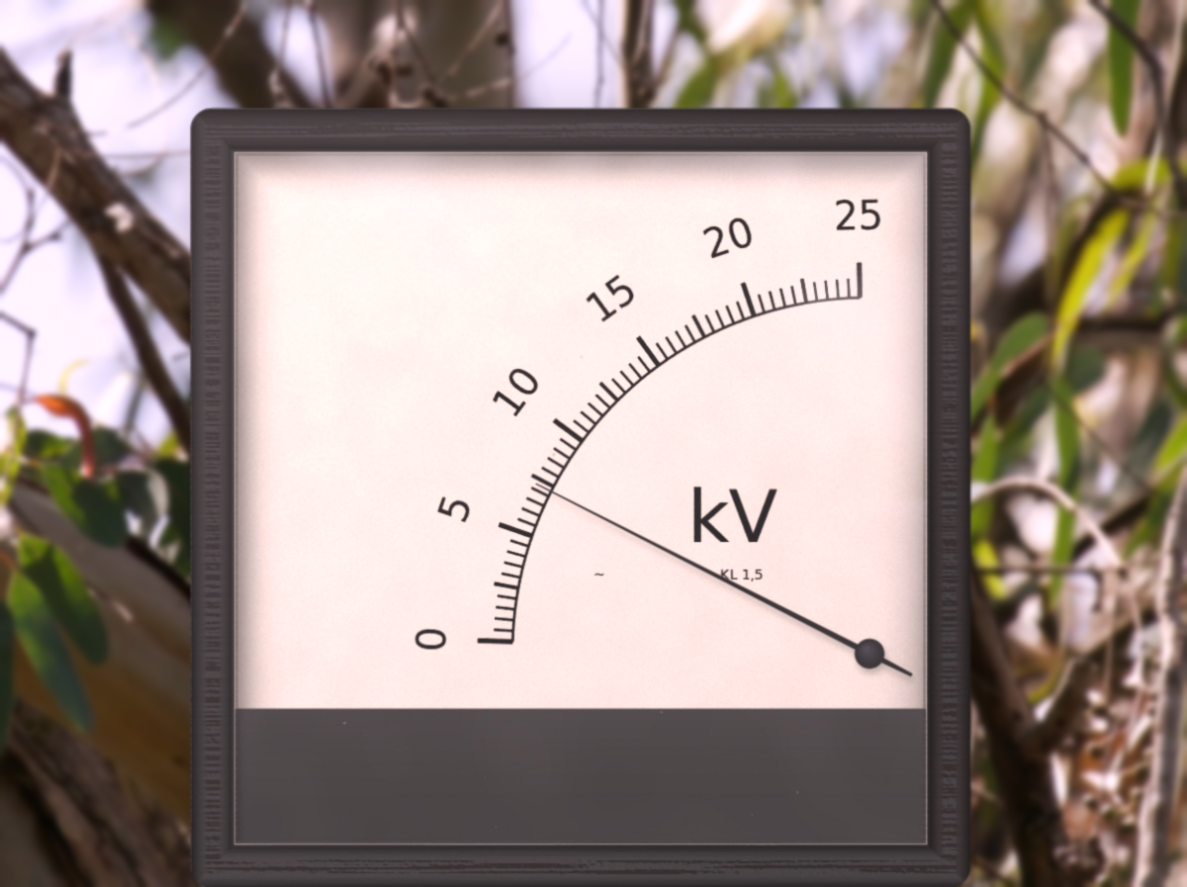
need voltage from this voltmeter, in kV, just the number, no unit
7.25
